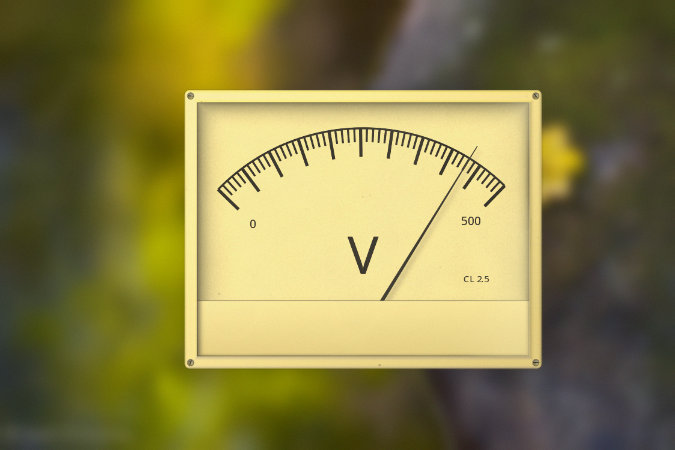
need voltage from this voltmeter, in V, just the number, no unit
430
